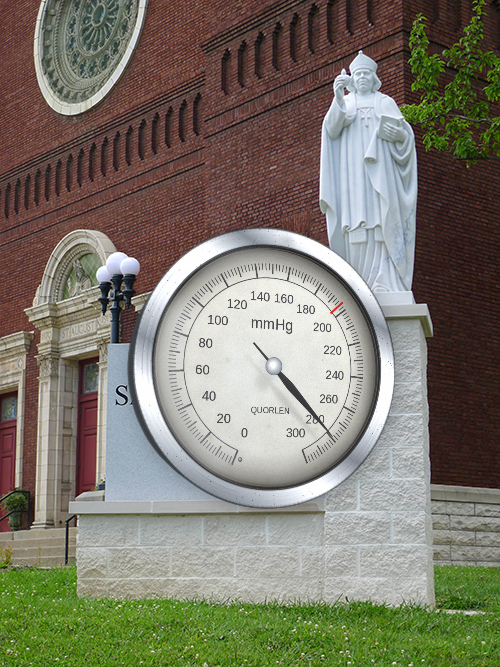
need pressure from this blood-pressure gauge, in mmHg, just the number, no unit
280
